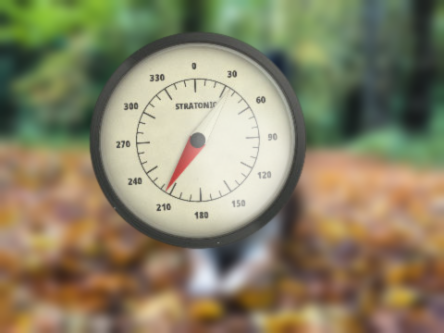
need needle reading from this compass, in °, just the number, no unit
215
